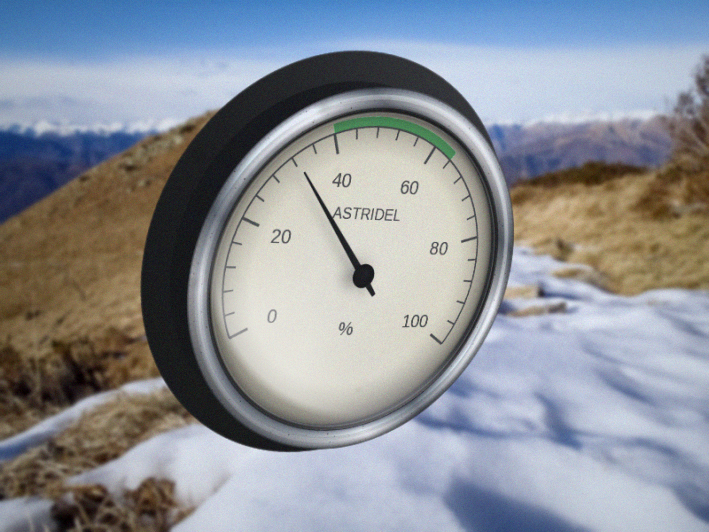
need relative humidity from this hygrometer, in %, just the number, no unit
32
